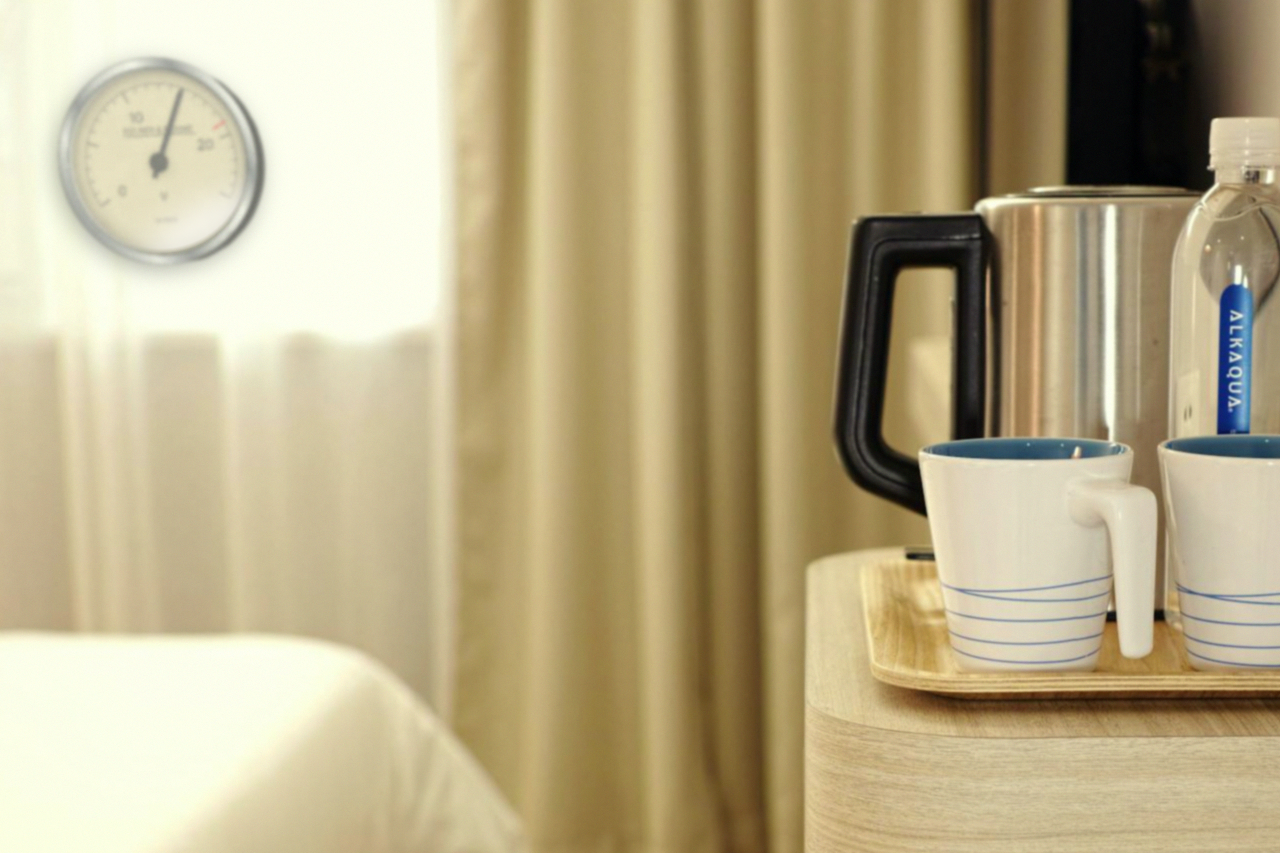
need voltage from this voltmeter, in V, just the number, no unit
15
